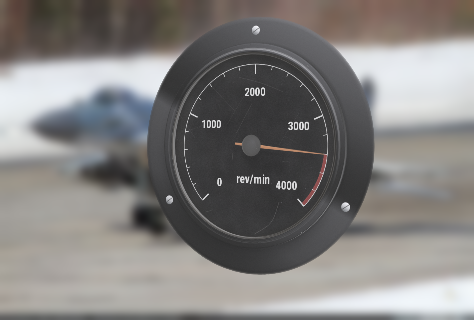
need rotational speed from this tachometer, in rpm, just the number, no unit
3400
